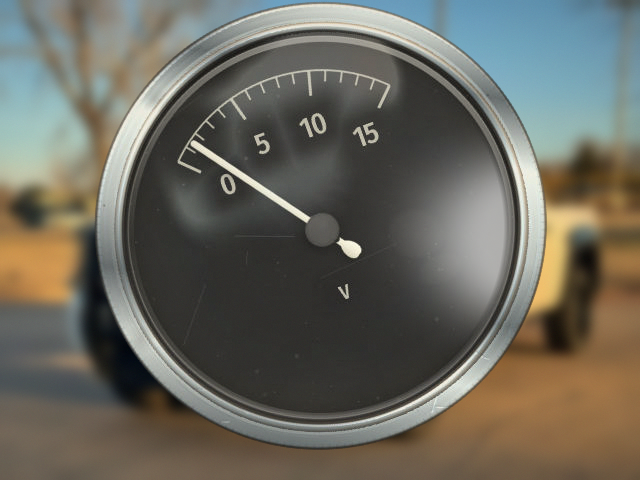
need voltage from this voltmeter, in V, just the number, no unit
1.5
